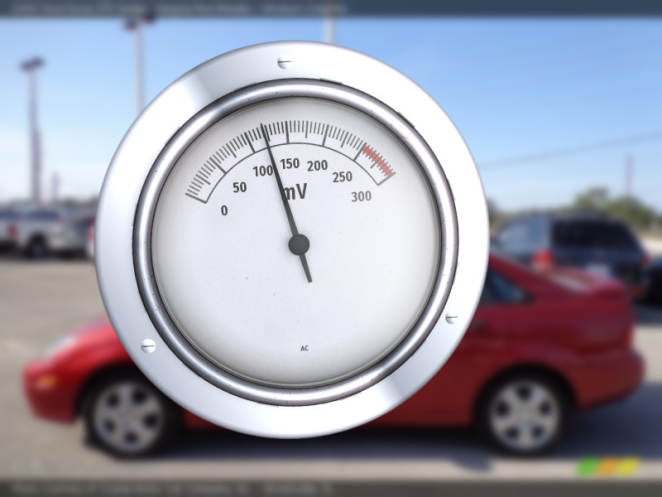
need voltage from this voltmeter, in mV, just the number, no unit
120
